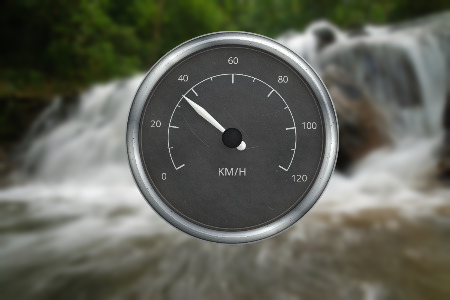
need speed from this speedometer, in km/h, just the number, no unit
35
